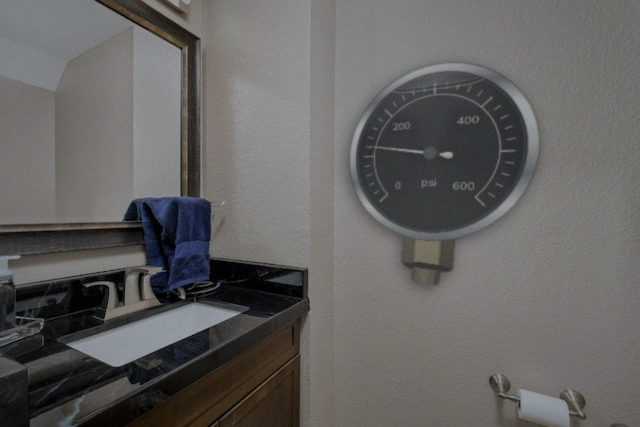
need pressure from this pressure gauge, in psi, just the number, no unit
120
